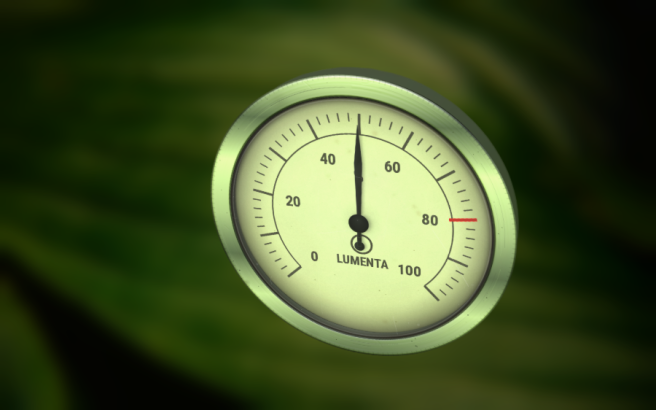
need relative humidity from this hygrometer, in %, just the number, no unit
50
